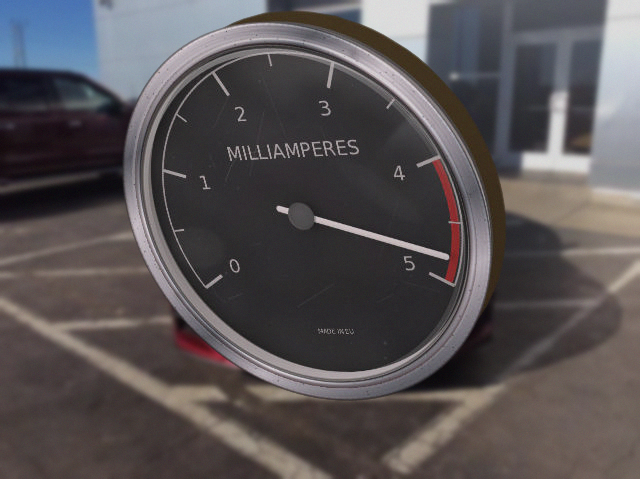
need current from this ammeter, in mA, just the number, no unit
4.75
